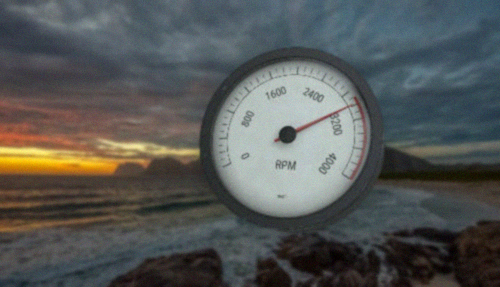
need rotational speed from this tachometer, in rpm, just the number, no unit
3000
